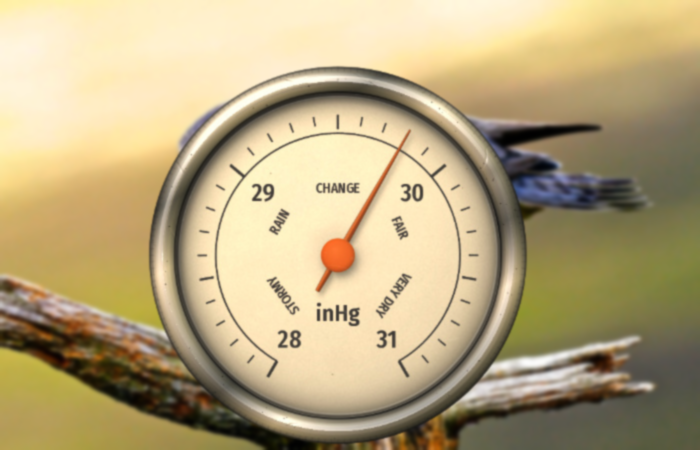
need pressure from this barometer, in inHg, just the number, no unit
29.8
